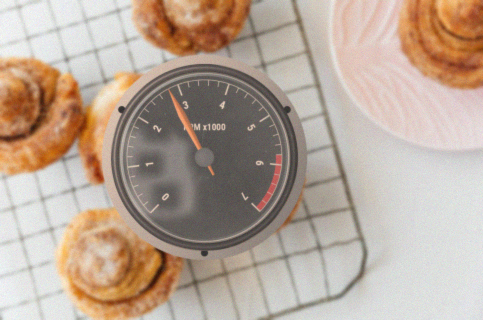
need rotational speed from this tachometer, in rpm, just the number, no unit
2800
